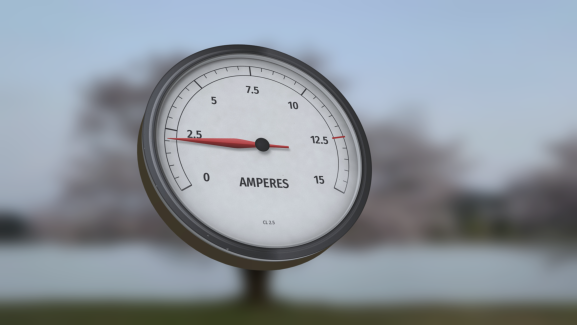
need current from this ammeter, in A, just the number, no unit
2
